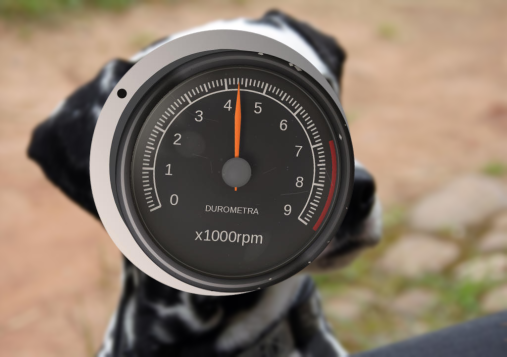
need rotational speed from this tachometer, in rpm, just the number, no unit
4300
